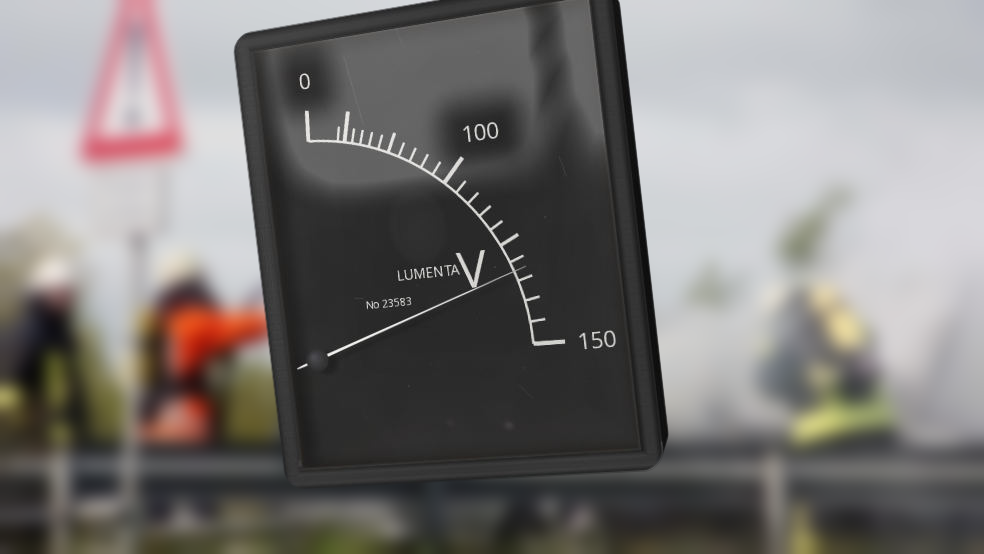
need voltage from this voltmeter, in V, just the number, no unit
132.5
